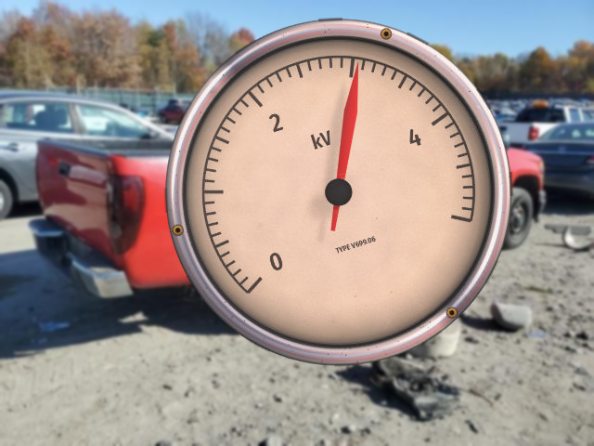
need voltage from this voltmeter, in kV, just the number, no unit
3.05
